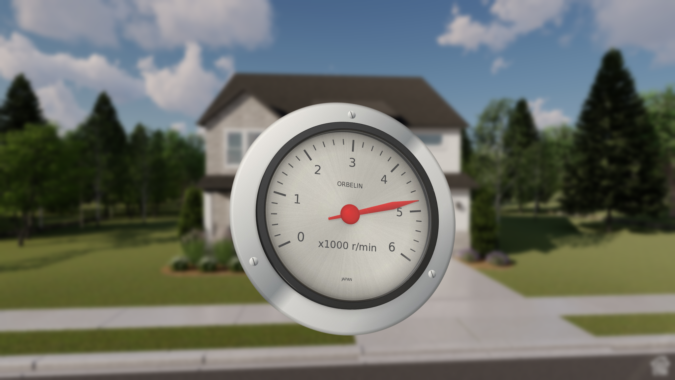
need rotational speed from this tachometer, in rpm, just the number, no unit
4800
